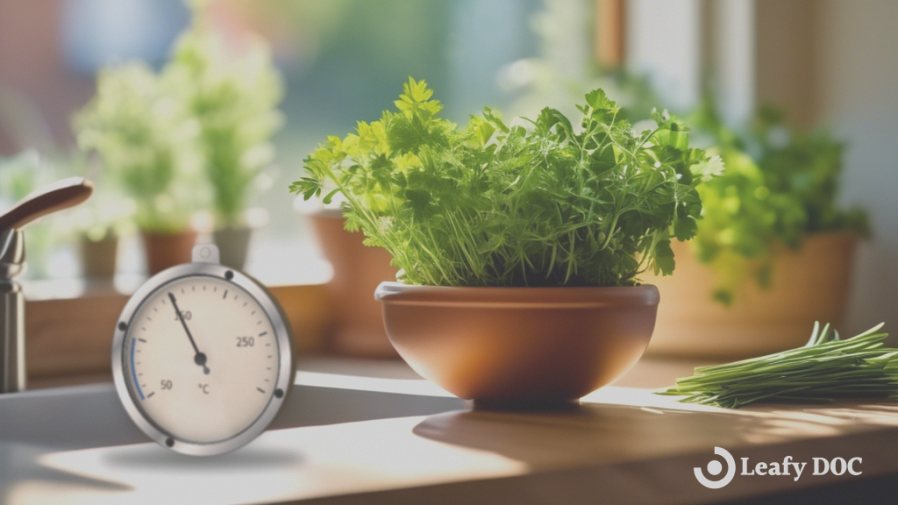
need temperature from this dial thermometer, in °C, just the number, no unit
150
